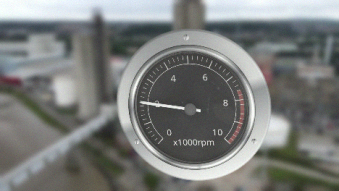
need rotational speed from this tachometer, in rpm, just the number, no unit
2000
